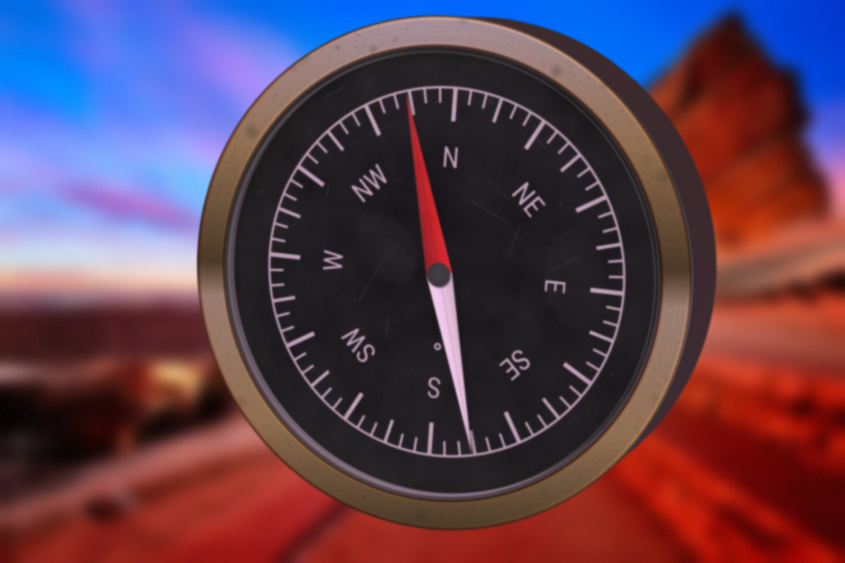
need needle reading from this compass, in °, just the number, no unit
345
